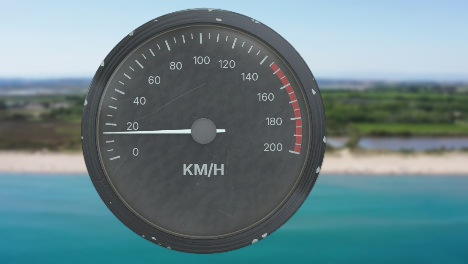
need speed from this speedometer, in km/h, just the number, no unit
15
